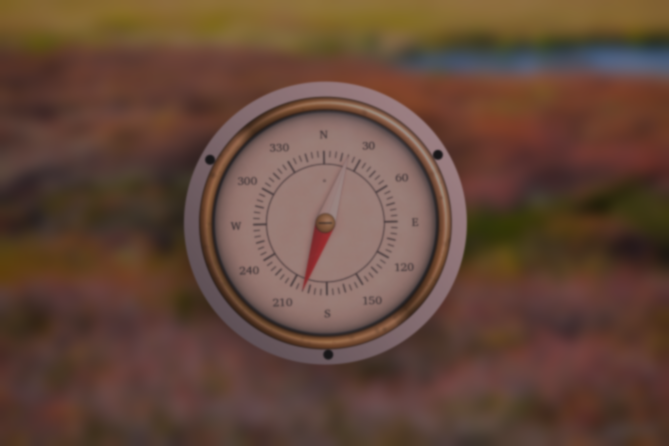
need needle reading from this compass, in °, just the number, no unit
200
